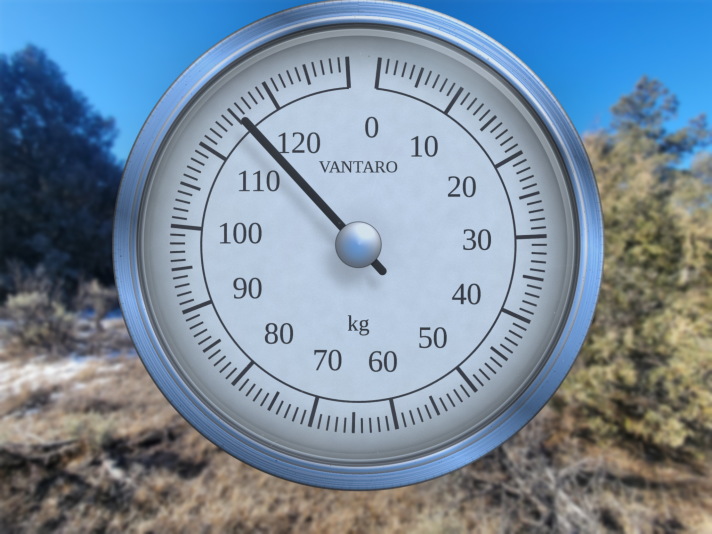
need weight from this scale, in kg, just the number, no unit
115.5
